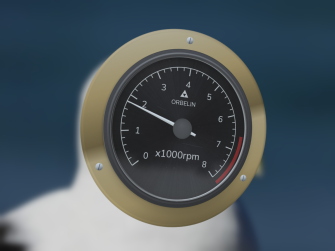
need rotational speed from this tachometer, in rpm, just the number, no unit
1800
